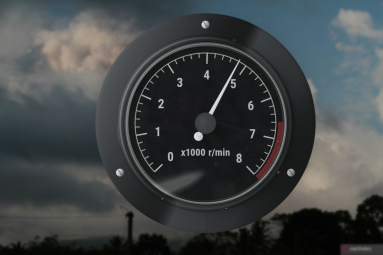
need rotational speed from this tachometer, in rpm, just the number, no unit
4800
